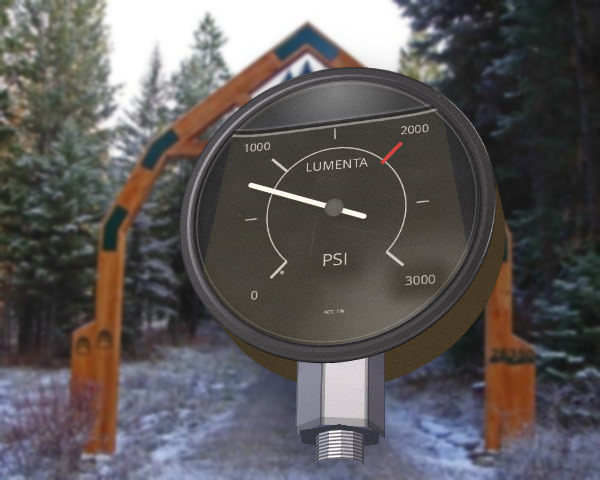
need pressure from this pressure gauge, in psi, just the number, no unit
750
